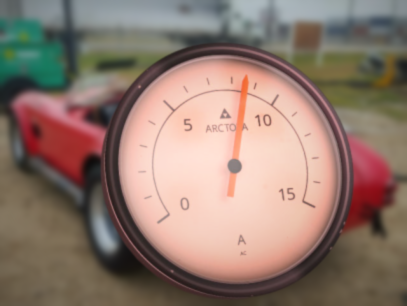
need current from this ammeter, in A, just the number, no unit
8.5
